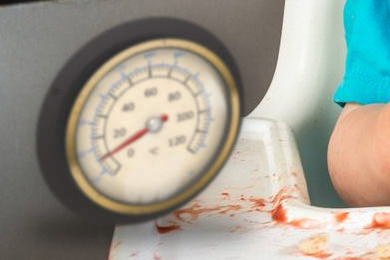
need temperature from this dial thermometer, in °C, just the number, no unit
10
